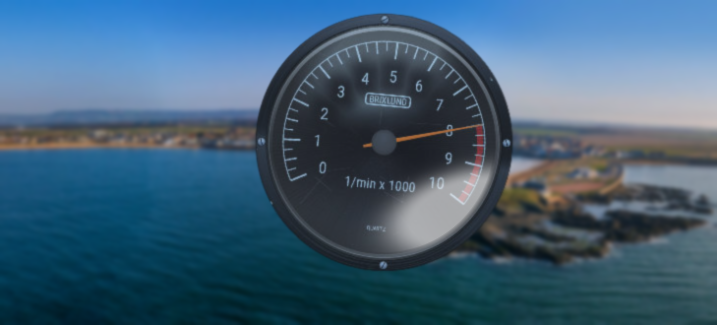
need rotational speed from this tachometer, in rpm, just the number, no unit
8000
